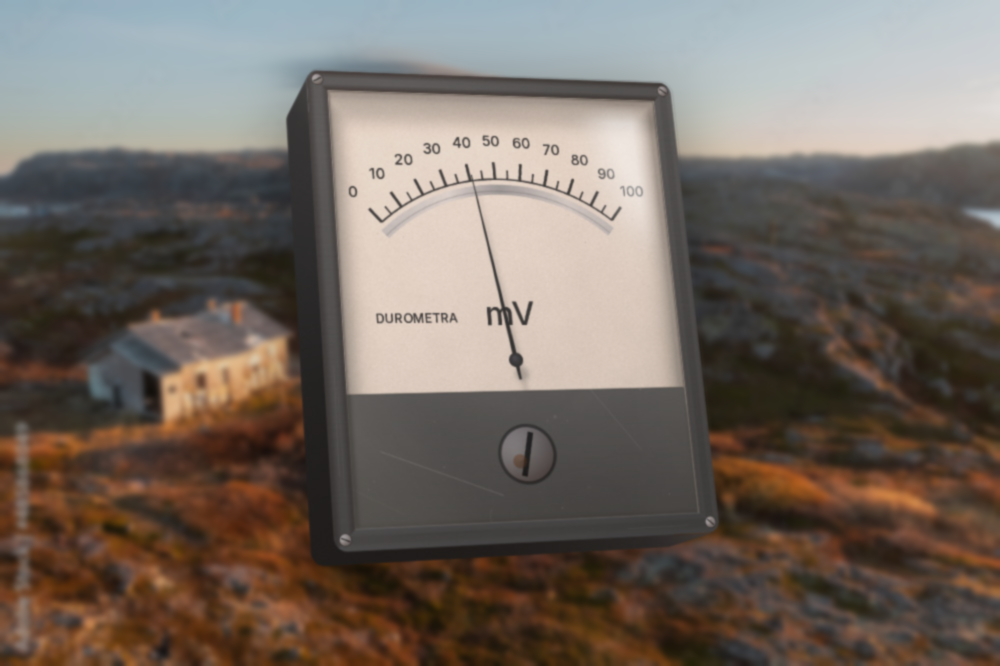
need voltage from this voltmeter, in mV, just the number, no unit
40
